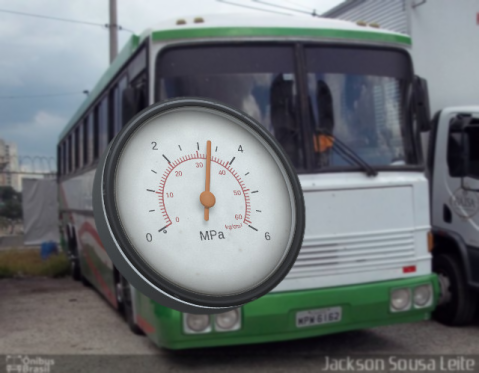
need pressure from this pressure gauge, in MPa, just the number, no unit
3.25
